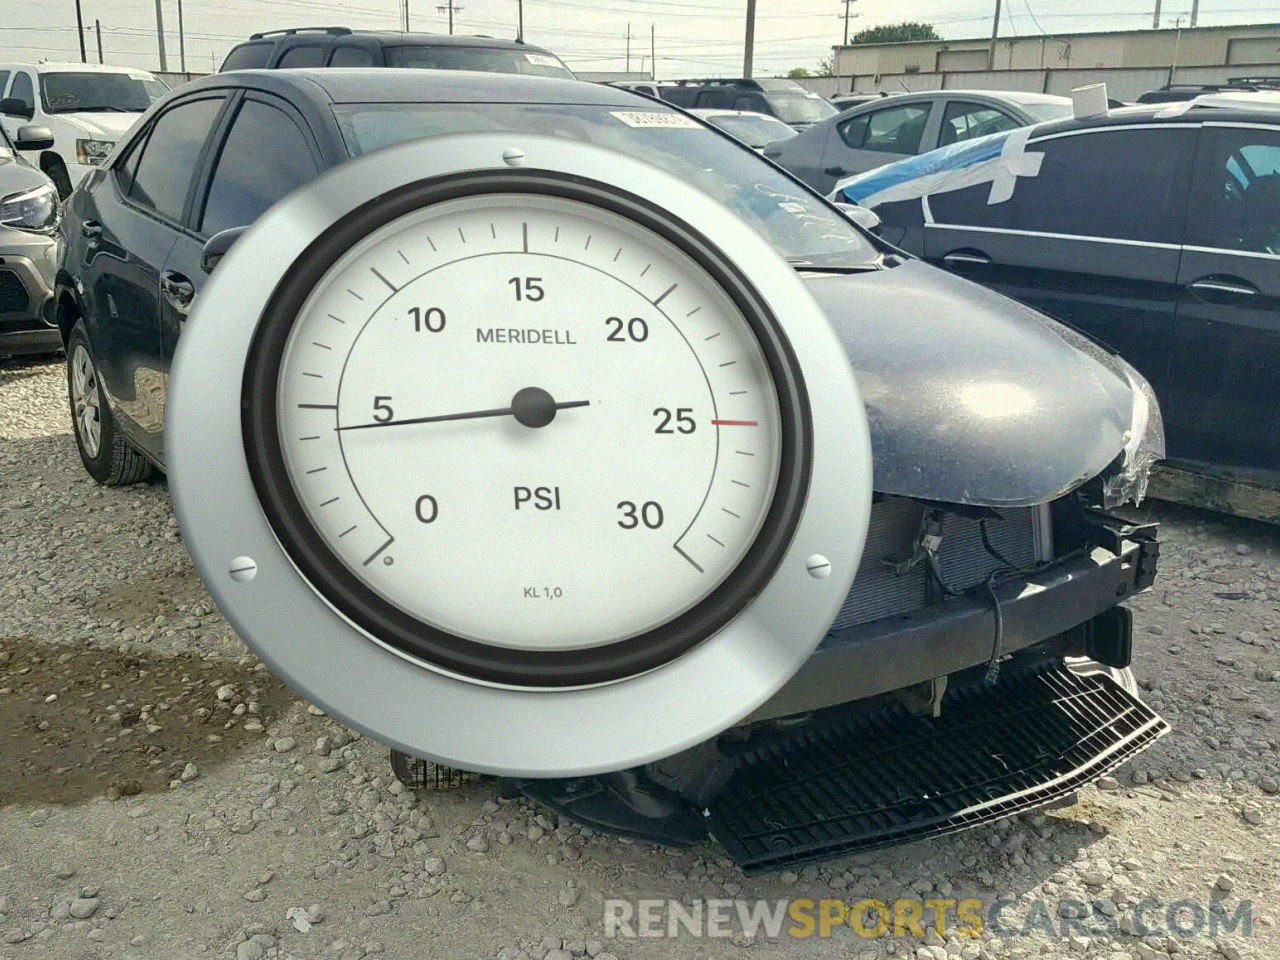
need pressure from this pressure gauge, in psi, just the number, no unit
4
